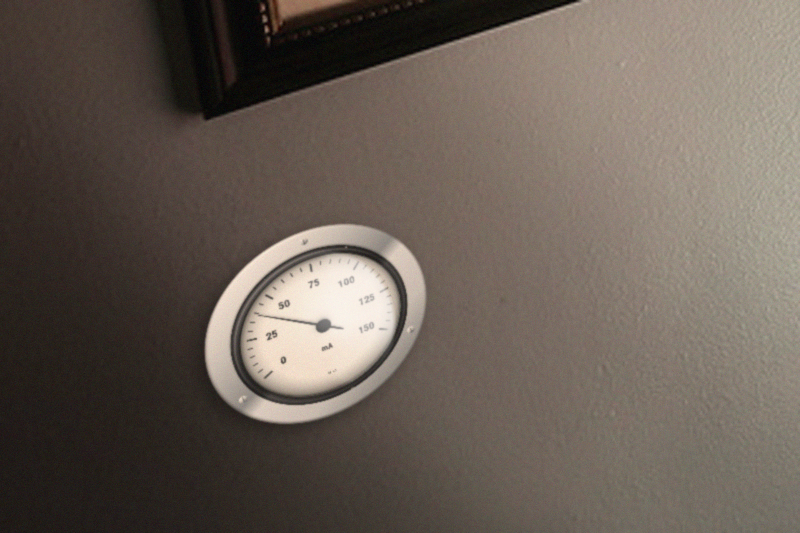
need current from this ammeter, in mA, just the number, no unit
40
